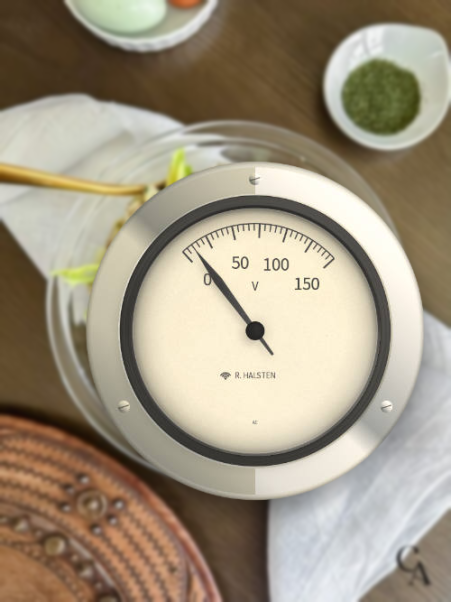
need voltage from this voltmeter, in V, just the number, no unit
10
